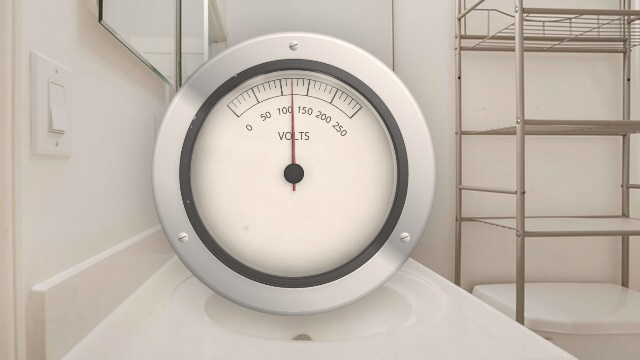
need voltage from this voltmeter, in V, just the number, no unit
120
